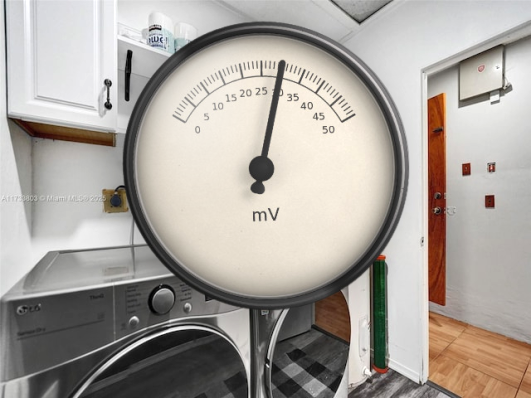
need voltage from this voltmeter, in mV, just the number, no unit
30
